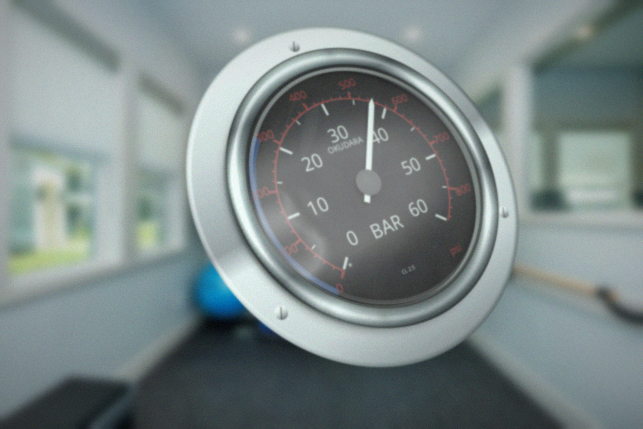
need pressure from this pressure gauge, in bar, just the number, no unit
37.5
